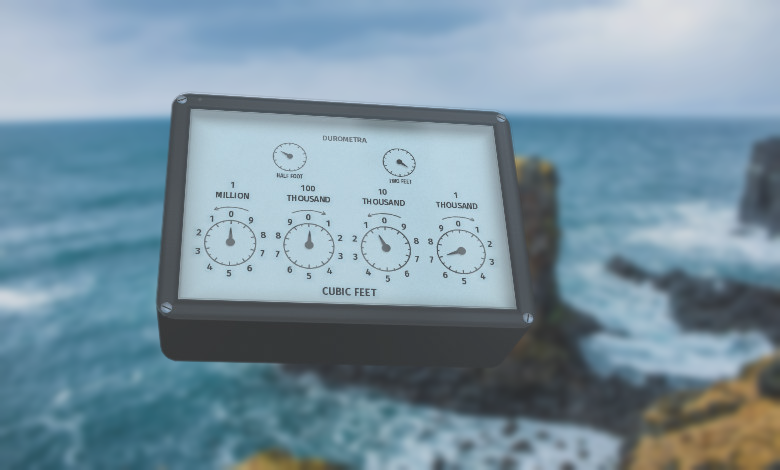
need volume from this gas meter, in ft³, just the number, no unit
700
